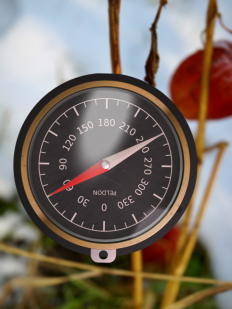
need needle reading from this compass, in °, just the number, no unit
60
